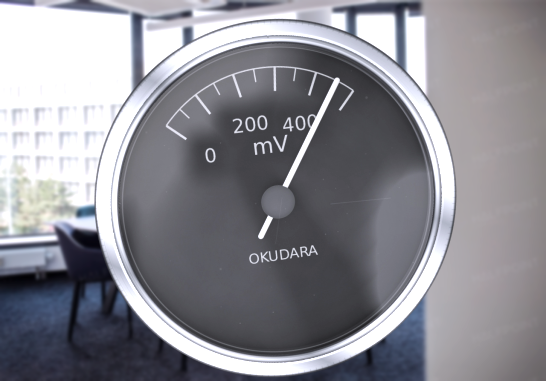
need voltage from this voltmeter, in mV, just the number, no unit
450
